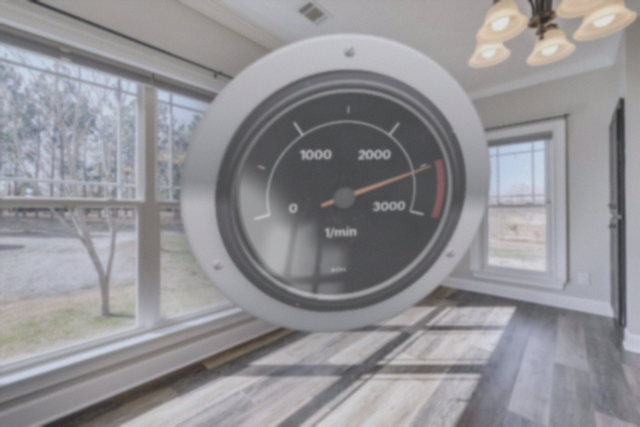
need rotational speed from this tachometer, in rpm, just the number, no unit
2500
